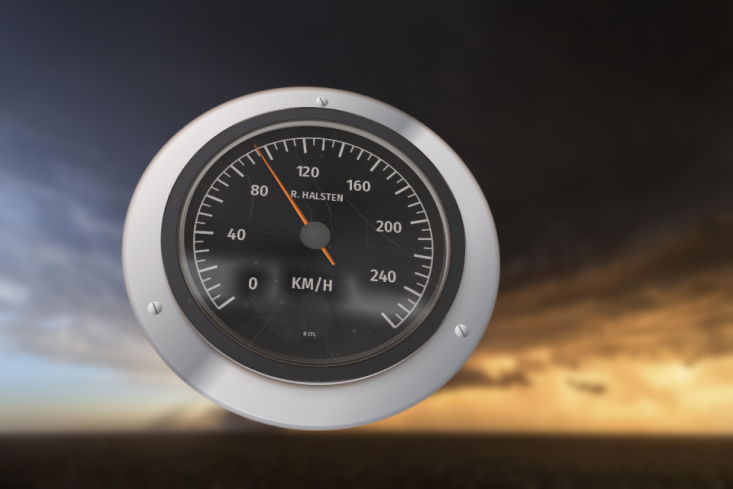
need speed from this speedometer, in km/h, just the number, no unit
95
